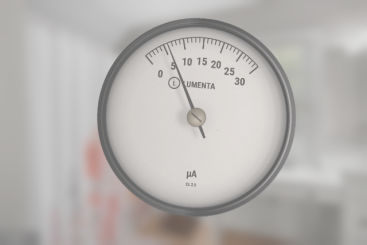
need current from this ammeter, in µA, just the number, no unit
6
